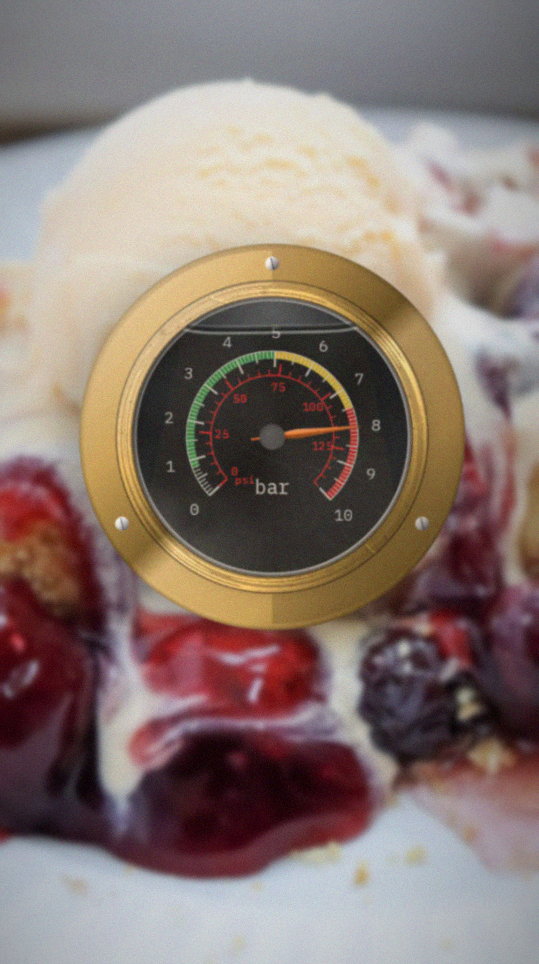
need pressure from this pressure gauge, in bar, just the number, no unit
8
